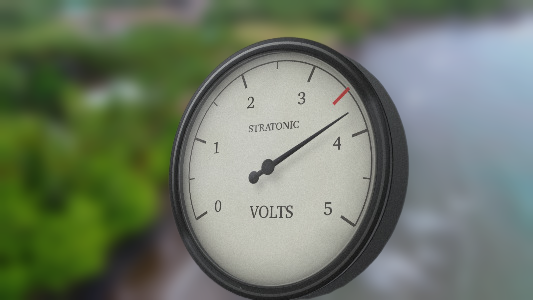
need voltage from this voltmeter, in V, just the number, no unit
3.75
